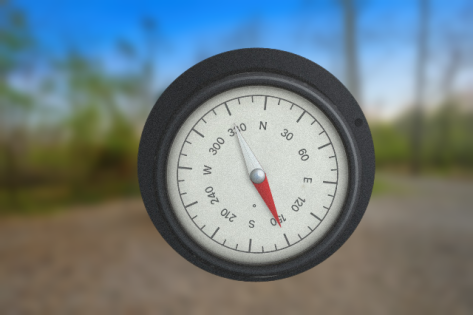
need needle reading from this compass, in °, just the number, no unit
150
